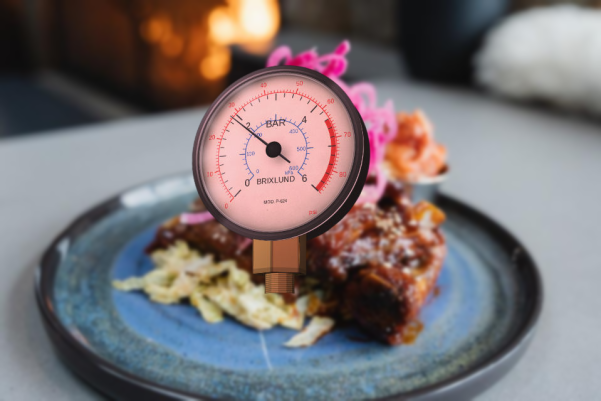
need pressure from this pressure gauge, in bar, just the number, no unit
1.9
